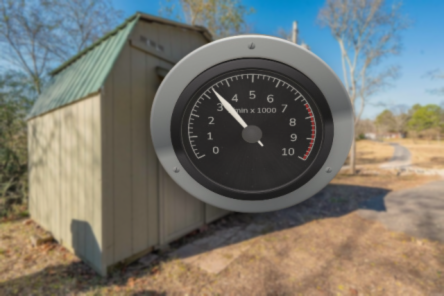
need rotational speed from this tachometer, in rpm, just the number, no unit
3400
